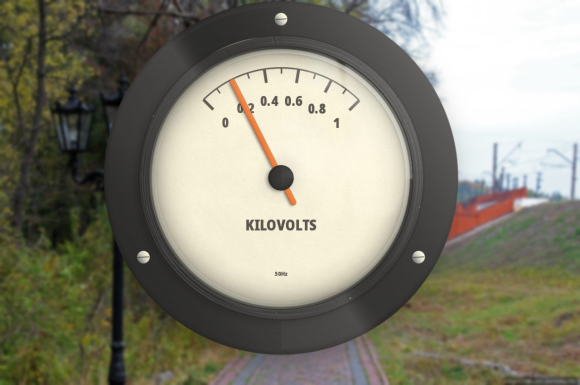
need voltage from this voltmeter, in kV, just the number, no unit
0.2
